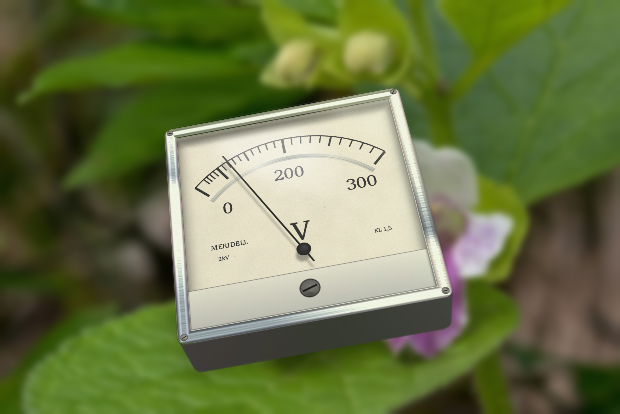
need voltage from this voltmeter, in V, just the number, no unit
120
